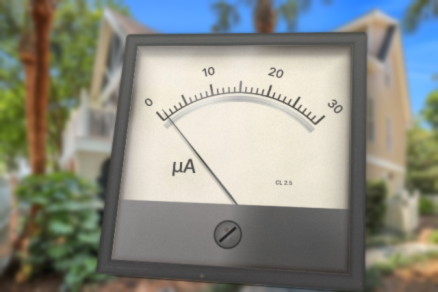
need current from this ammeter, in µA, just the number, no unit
1
